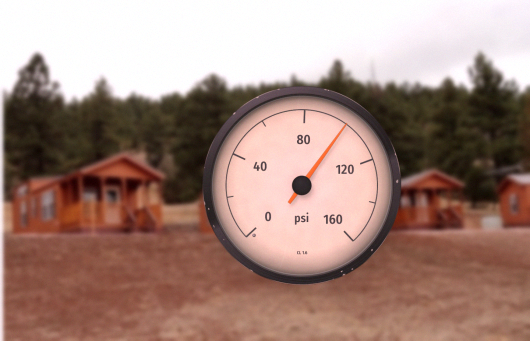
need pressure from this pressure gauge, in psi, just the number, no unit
100
